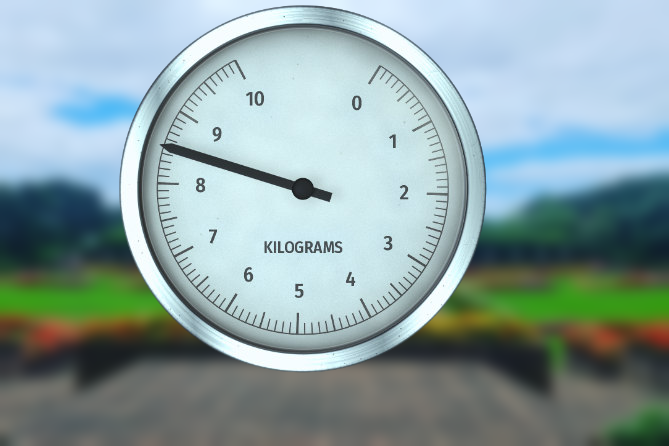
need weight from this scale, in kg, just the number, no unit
8.5
